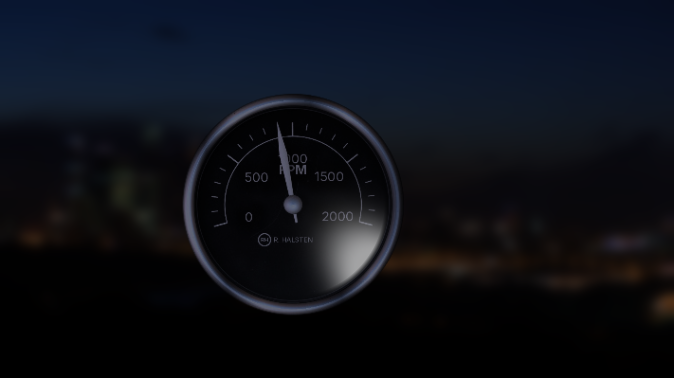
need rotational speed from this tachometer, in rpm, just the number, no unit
900
